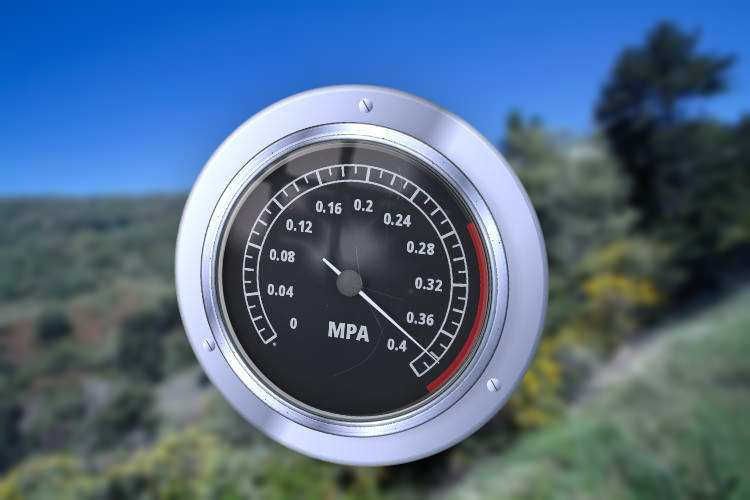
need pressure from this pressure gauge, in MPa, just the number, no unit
0.38
